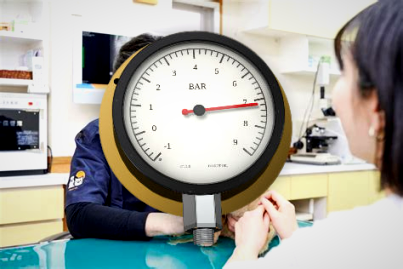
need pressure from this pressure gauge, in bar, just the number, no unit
7.2
